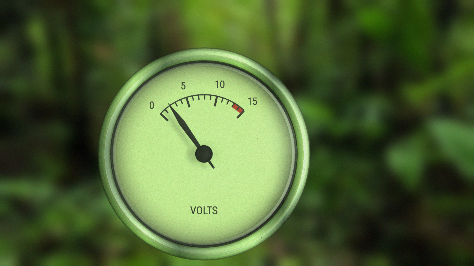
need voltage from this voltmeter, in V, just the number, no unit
2
